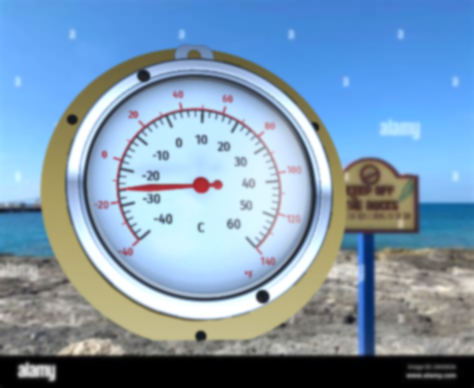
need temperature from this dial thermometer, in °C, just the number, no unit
-26
